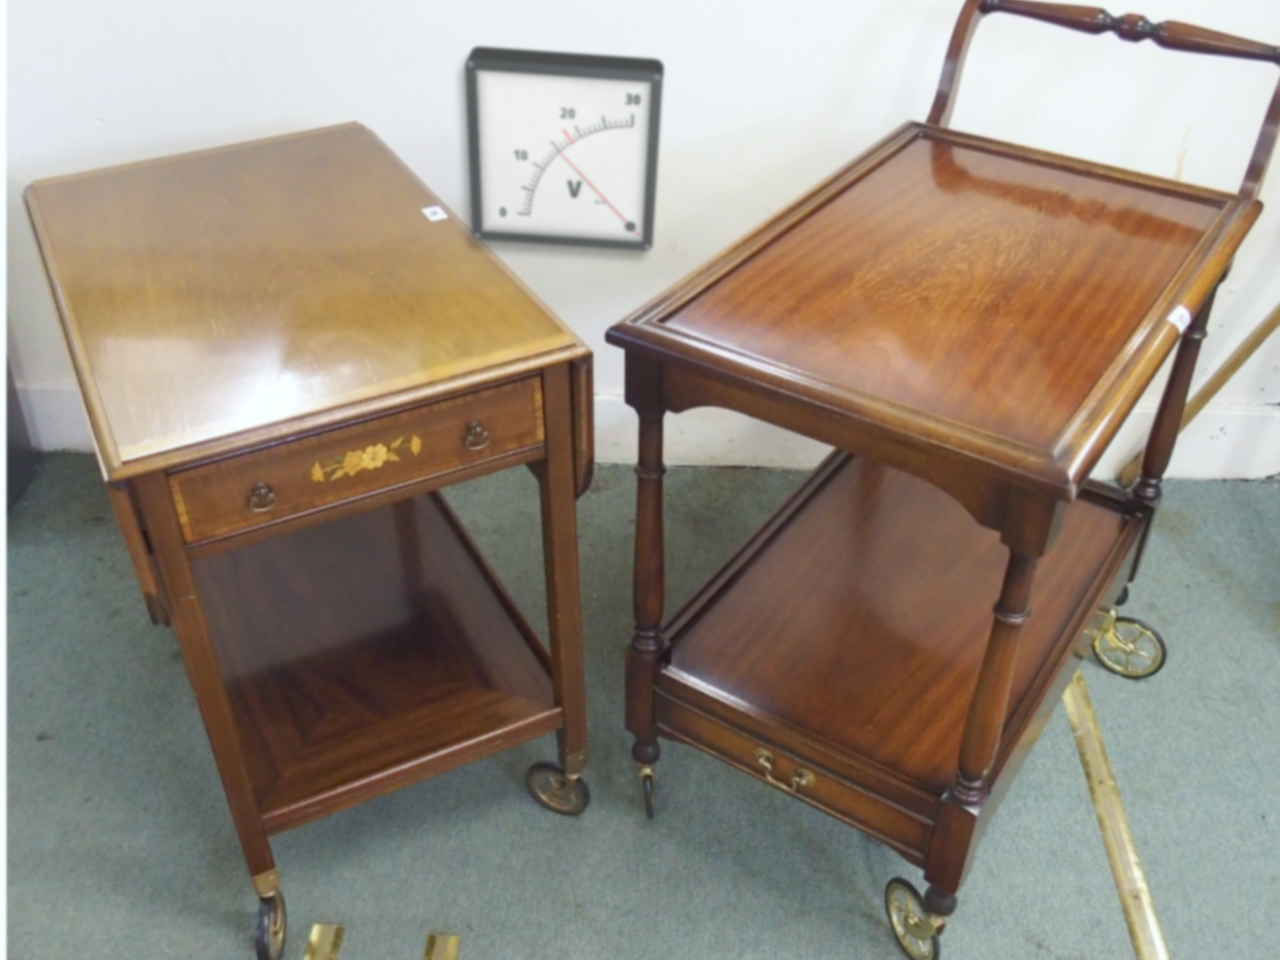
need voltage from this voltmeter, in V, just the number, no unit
15
